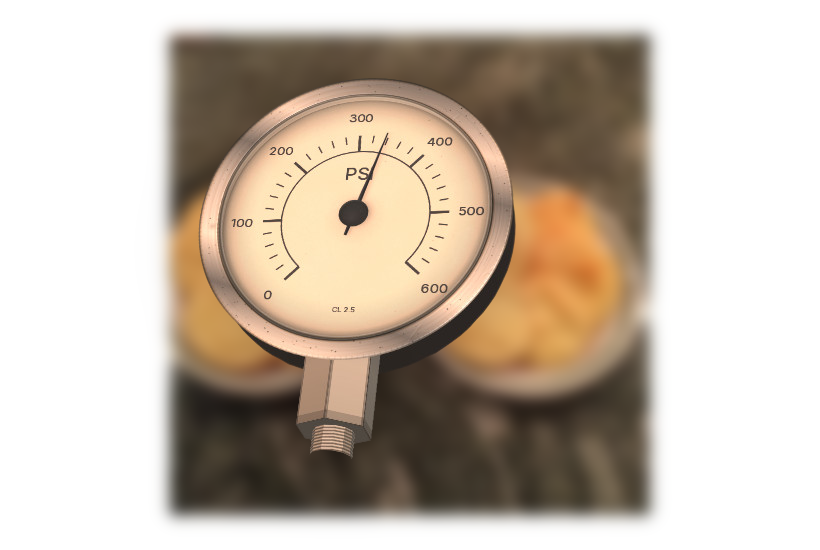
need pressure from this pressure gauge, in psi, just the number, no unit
340
